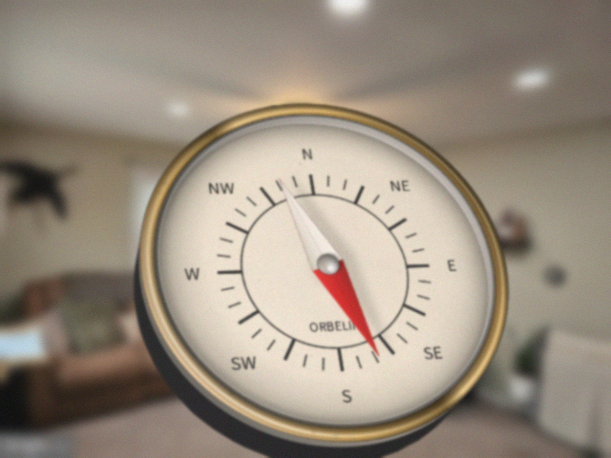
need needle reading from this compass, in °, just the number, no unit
160
